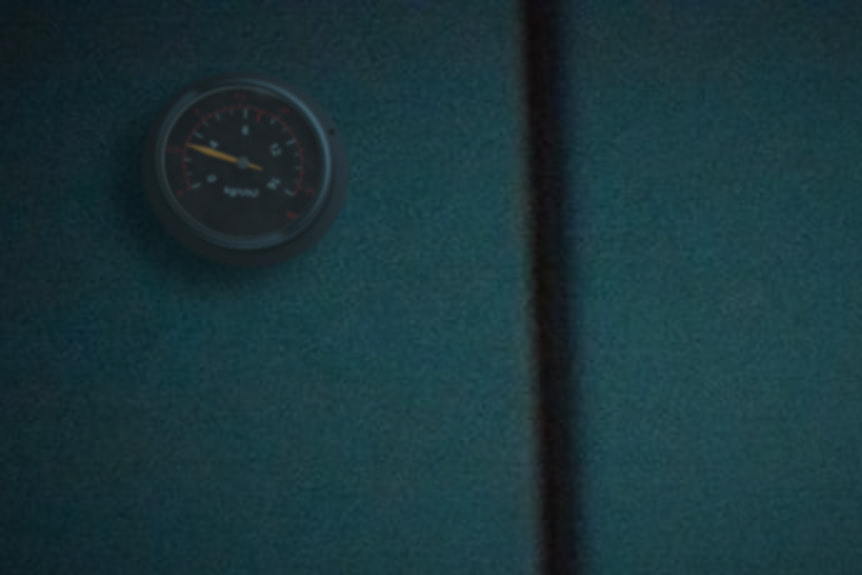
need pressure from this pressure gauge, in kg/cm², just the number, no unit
3
